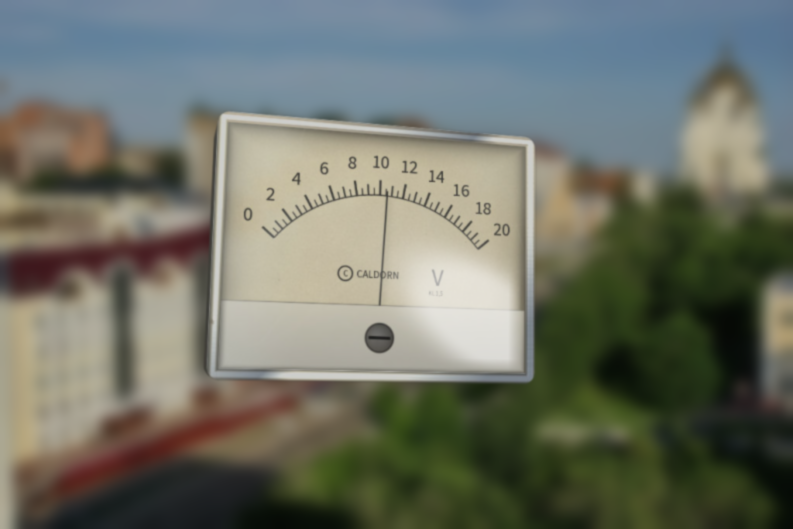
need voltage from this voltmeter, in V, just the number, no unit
10.5
